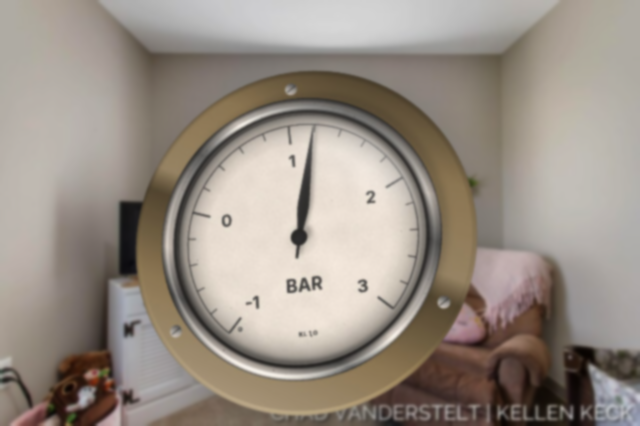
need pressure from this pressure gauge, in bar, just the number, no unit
1.2
